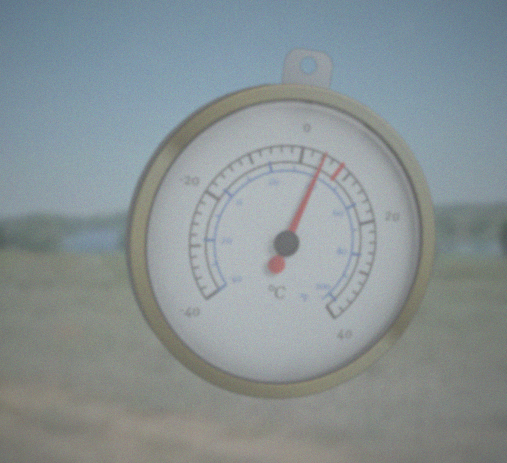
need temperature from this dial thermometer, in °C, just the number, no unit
4
